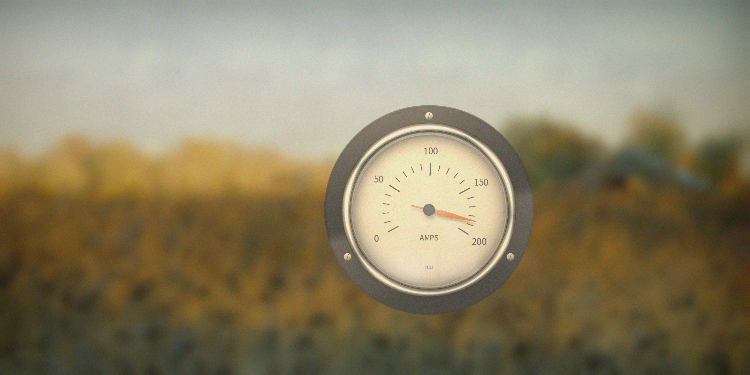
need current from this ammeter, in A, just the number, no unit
185
